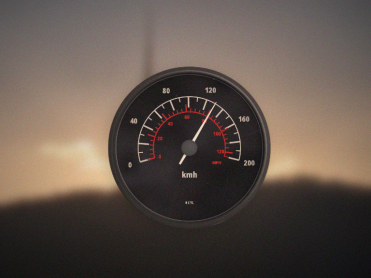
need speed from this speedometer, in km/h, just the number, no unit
130
